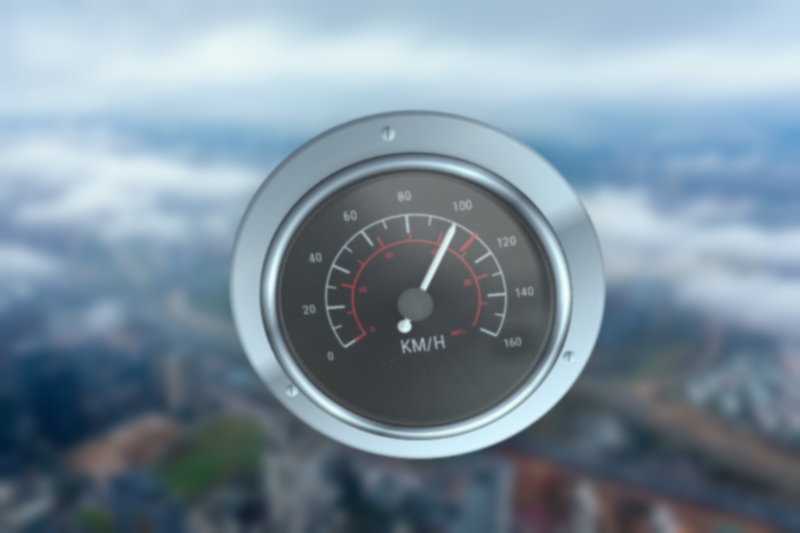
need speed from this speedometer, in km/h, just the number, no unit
100
